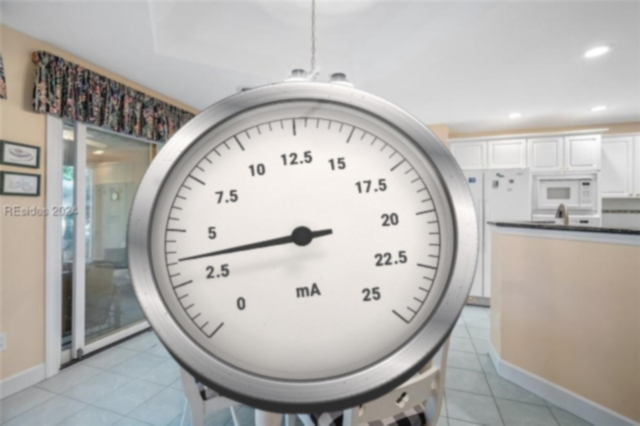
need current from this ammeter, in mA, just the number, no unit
3.5
